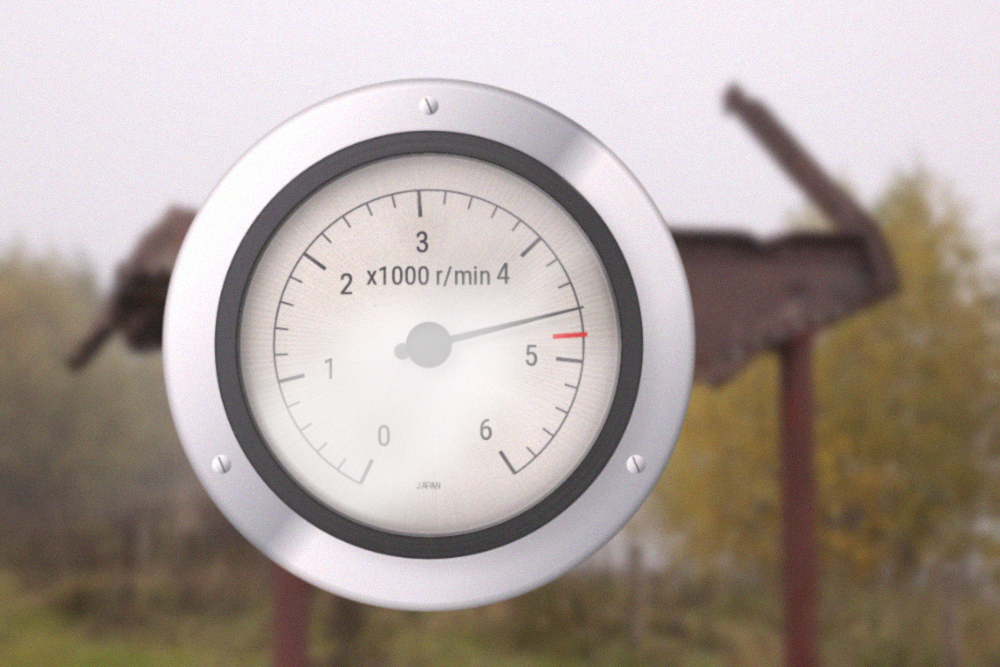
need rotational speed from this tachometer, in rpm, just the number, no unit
4600
